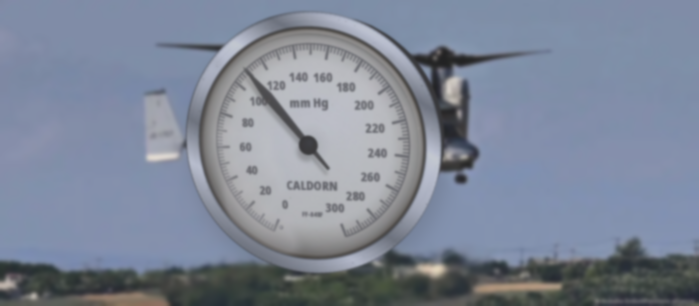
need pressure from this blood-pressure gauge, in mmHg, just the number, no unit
110
